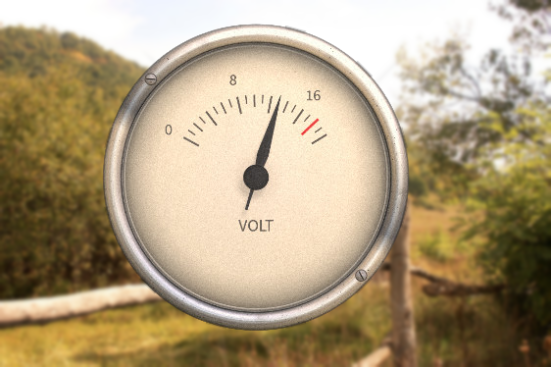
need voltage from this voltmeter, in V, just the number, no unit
13
